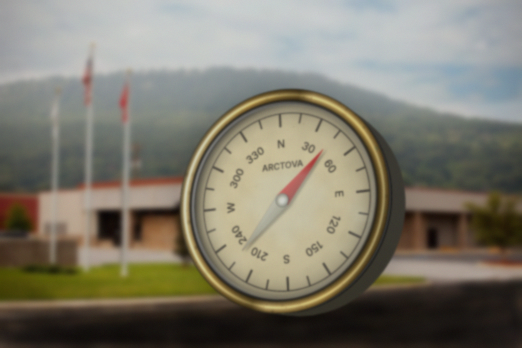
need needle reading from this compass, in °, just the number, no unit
45
